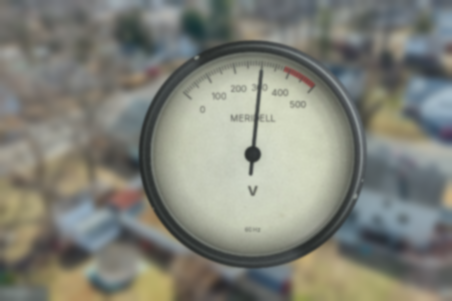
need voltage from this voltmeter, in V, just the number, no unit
300
